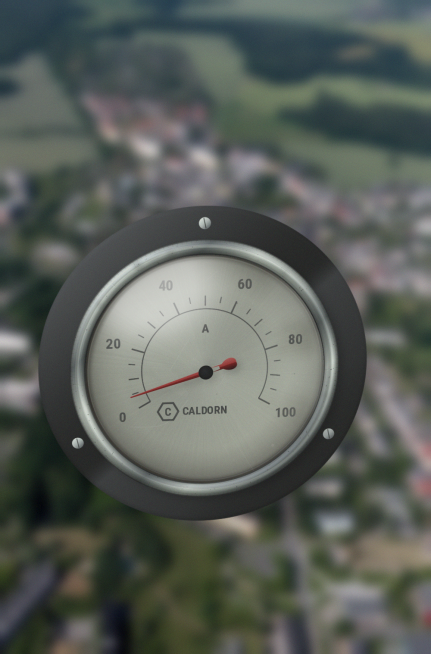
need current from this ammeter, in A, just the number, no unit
5
